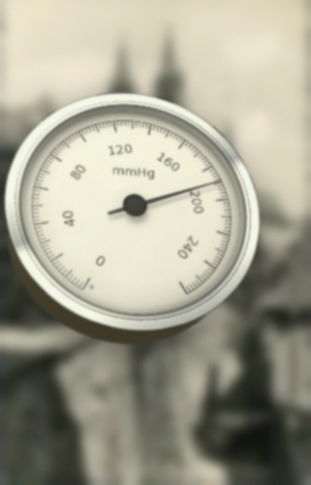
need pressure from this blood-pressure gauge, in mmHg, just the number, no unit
190
